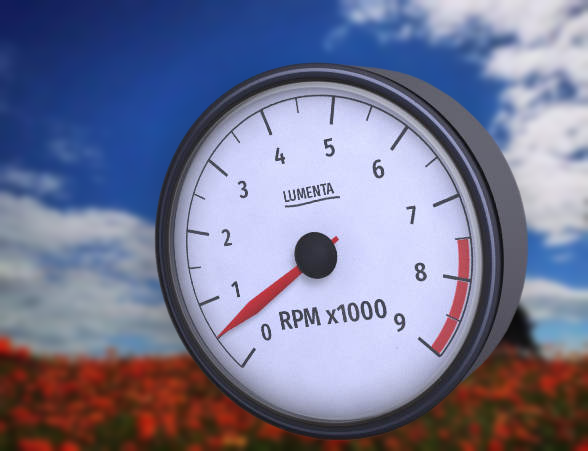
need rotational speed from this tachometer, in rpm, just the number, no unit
500
